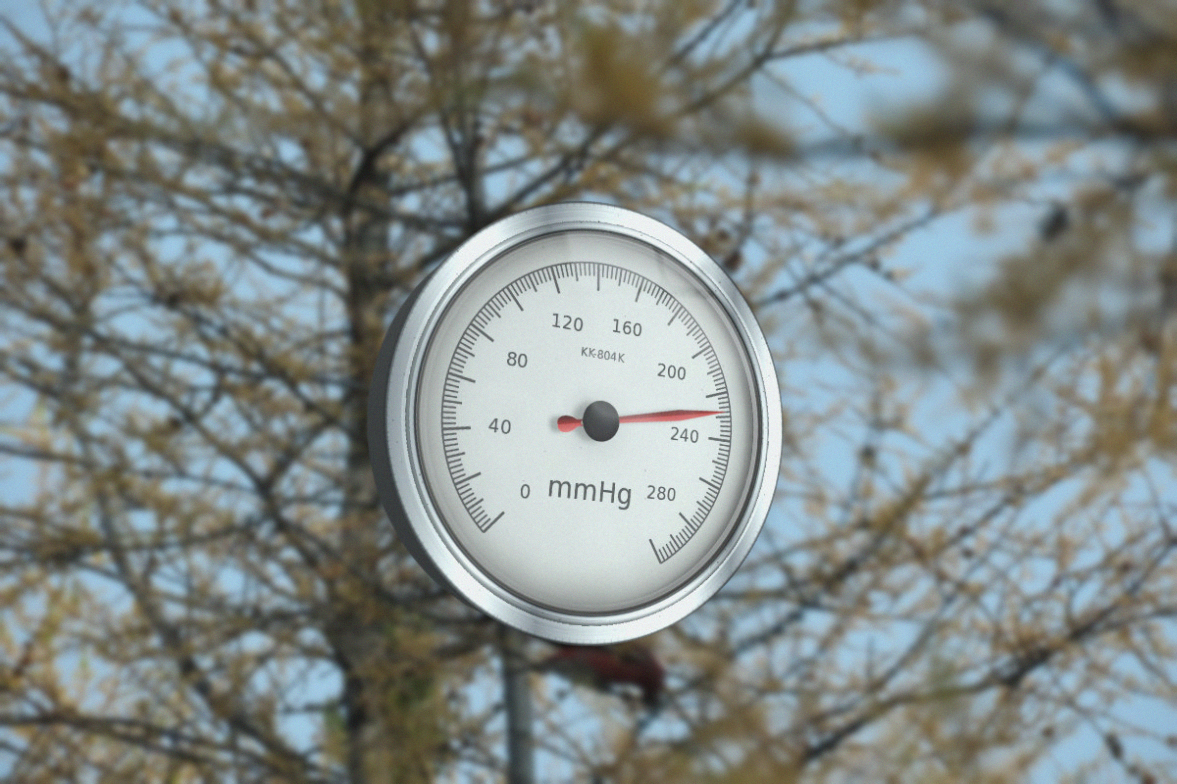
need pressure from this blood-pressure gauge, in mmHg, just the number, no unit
228
